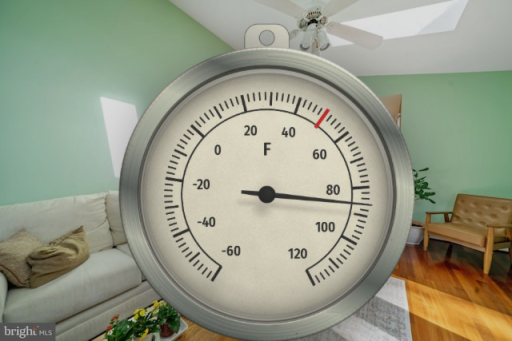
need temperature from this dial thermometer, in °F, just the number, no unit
86
